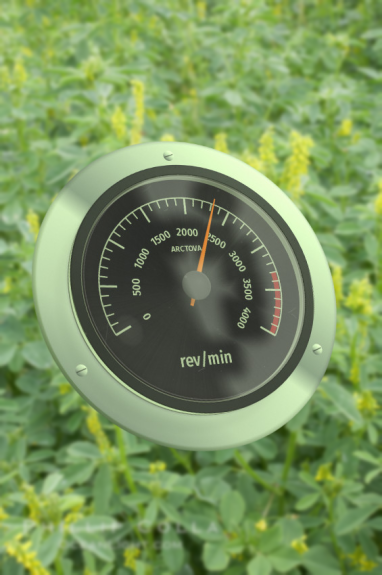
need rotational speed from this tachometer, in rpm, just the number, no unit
2300
